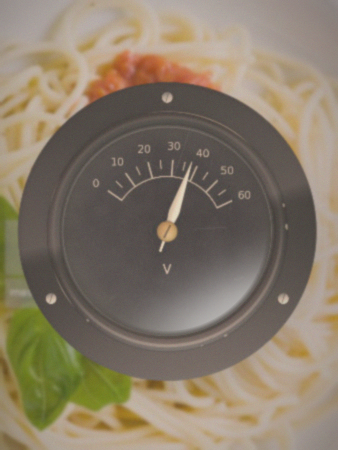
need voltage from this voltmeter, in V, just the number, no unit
37.5
